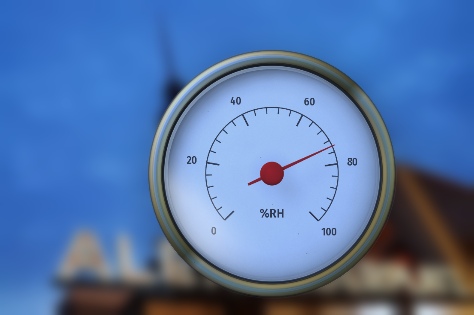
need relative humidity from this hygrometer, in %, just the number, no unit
74
